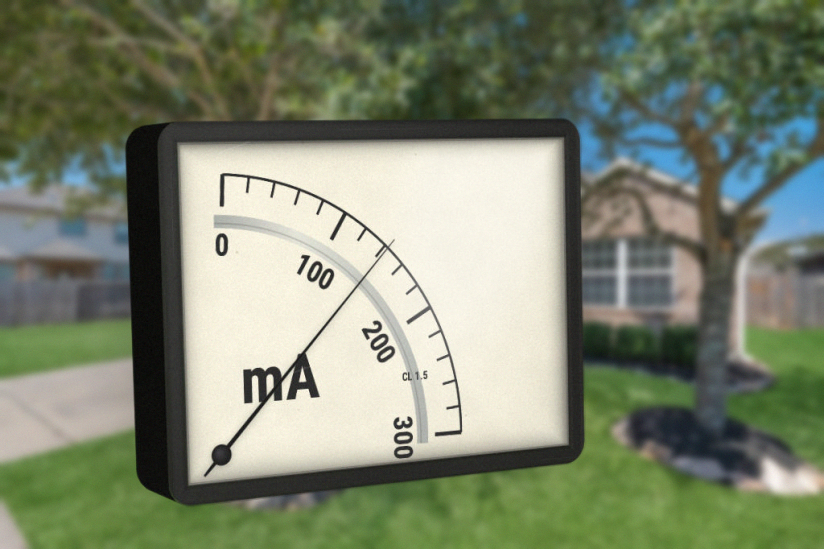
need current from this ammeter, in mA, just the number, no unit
140
